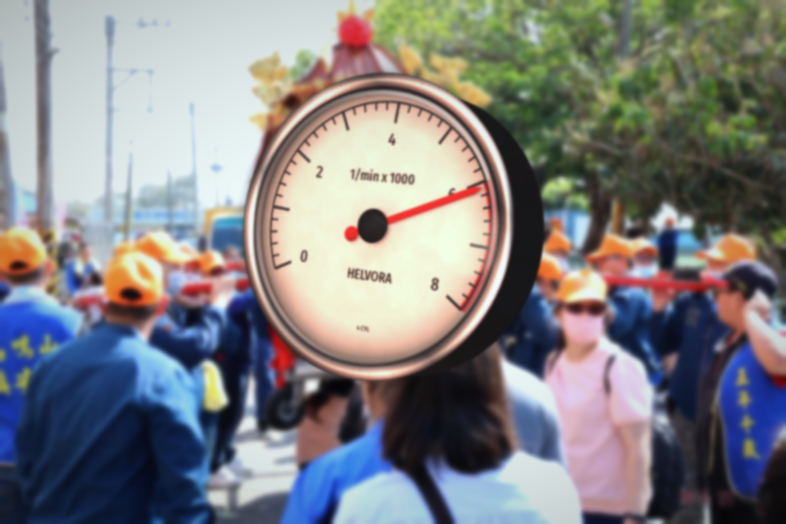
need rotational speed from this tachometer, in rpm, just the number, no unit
6100
